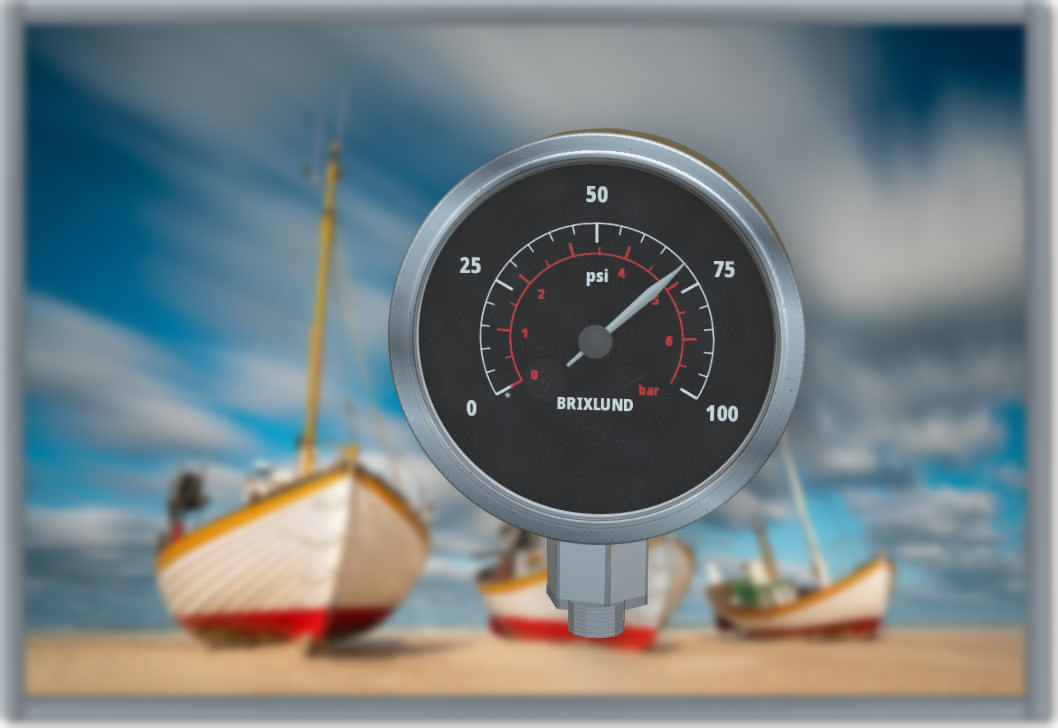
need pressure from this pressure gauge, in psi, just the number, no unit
70
